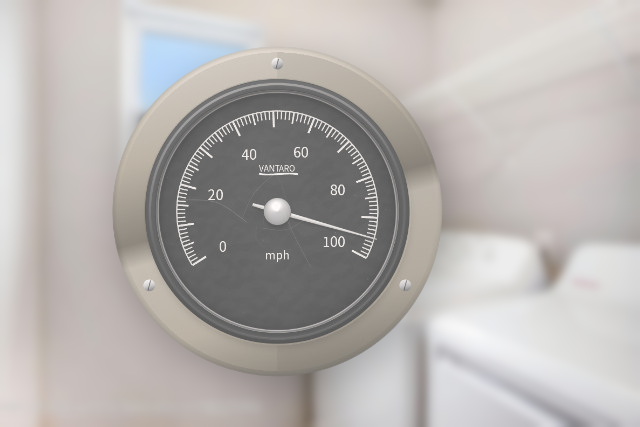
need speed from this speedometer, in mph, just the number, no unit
95
